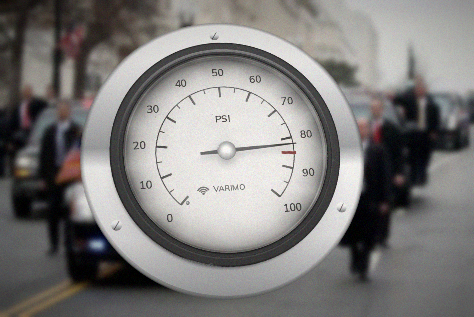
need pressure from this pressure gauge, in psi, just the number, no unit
82.5
